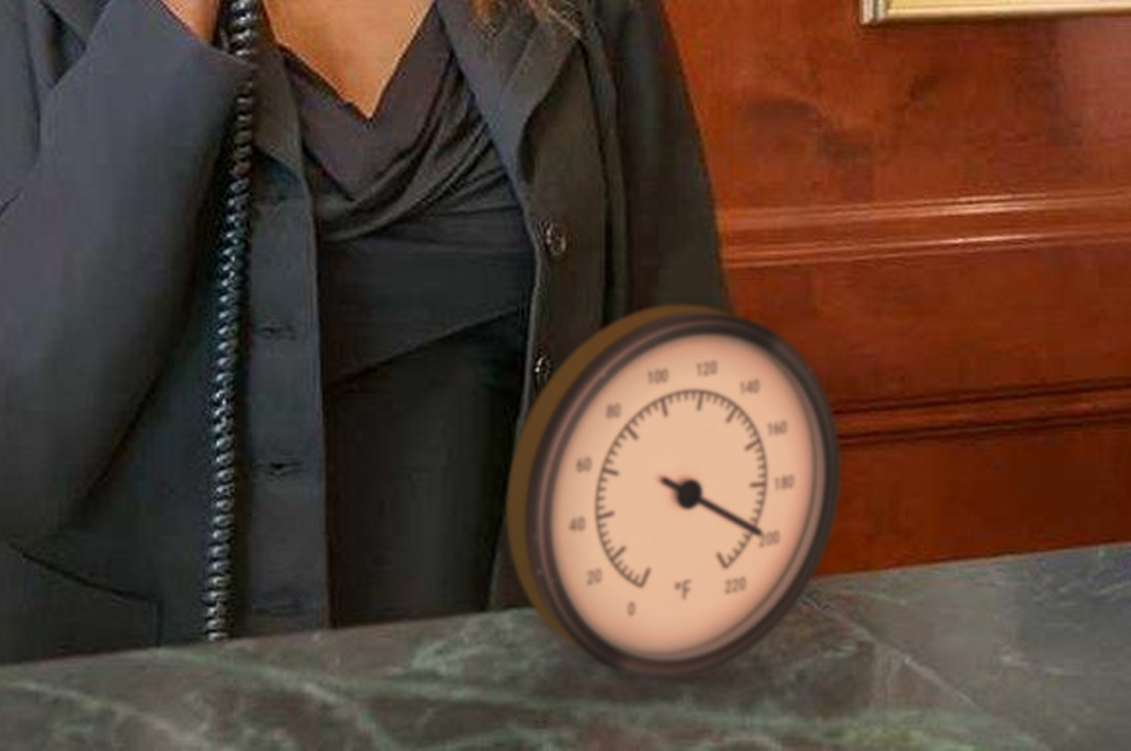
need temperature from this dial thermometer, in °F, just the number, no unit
200
